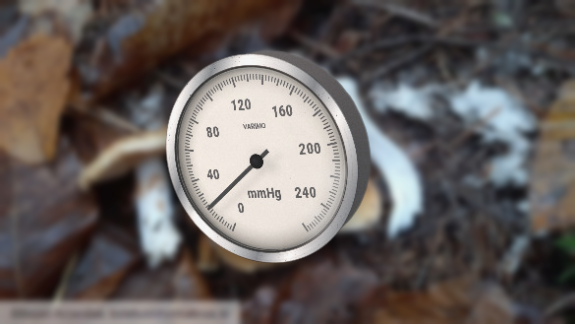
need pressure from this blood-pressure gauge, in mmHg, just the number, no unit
20
